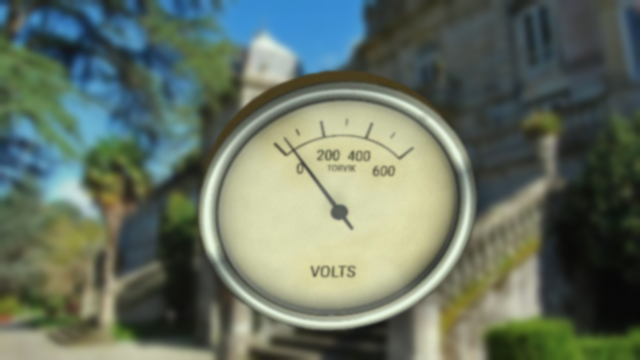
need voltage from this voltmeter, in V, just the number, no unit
50
